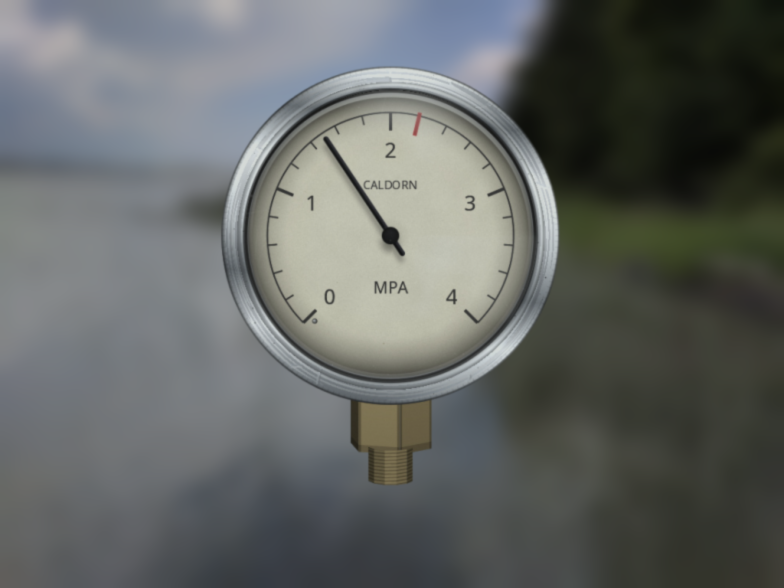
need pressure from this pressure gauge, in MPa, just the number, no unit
1.5
